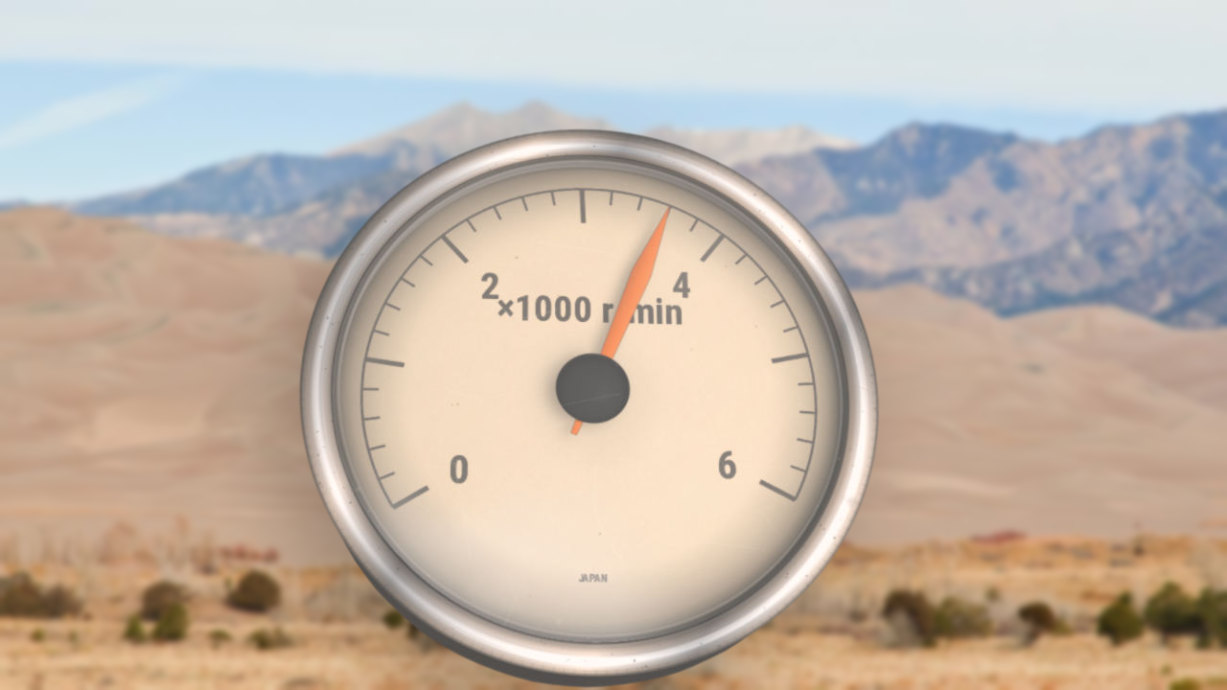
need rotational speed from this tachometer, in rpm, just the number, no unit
3600
